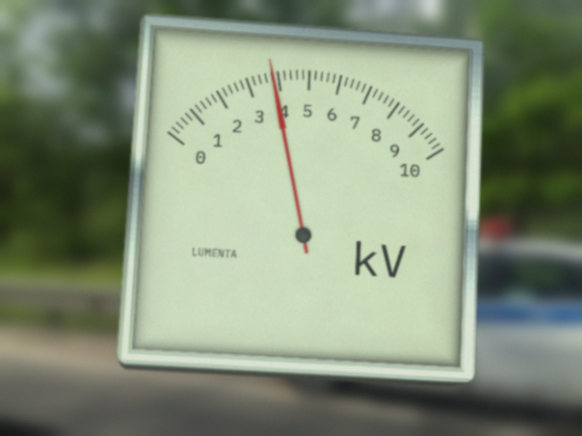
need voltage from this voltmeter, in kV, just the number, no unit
3.8
